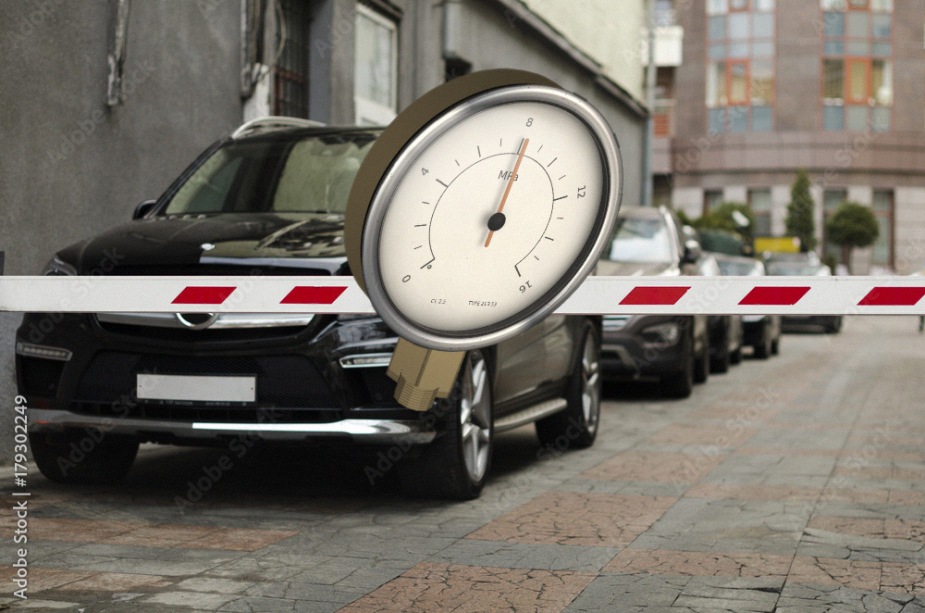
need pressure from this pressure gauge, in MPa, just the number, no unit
8
